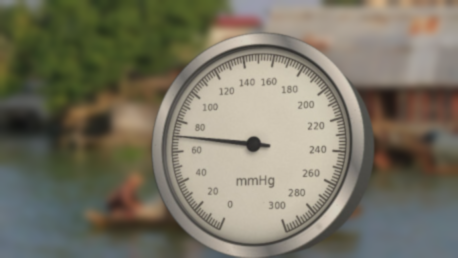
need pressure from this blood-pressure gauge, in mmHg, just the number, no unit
70
